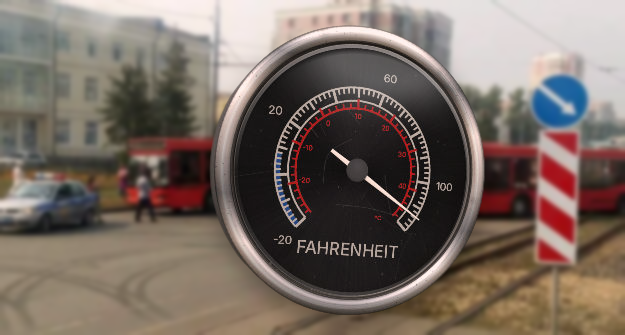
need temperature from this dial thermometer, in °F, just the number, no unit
114
